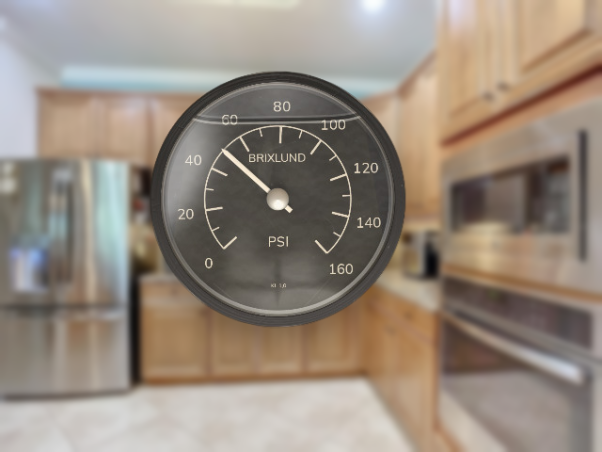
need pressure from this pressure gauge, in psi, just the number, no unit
50
